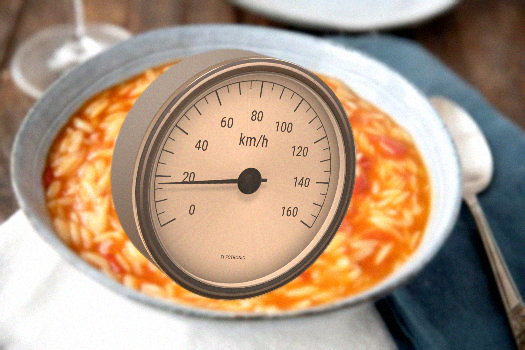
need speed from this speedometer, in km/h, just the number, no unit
17.5
